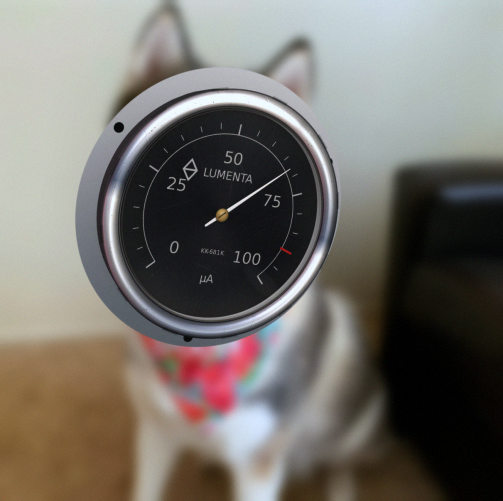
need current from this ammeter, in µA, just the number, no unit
67.5
